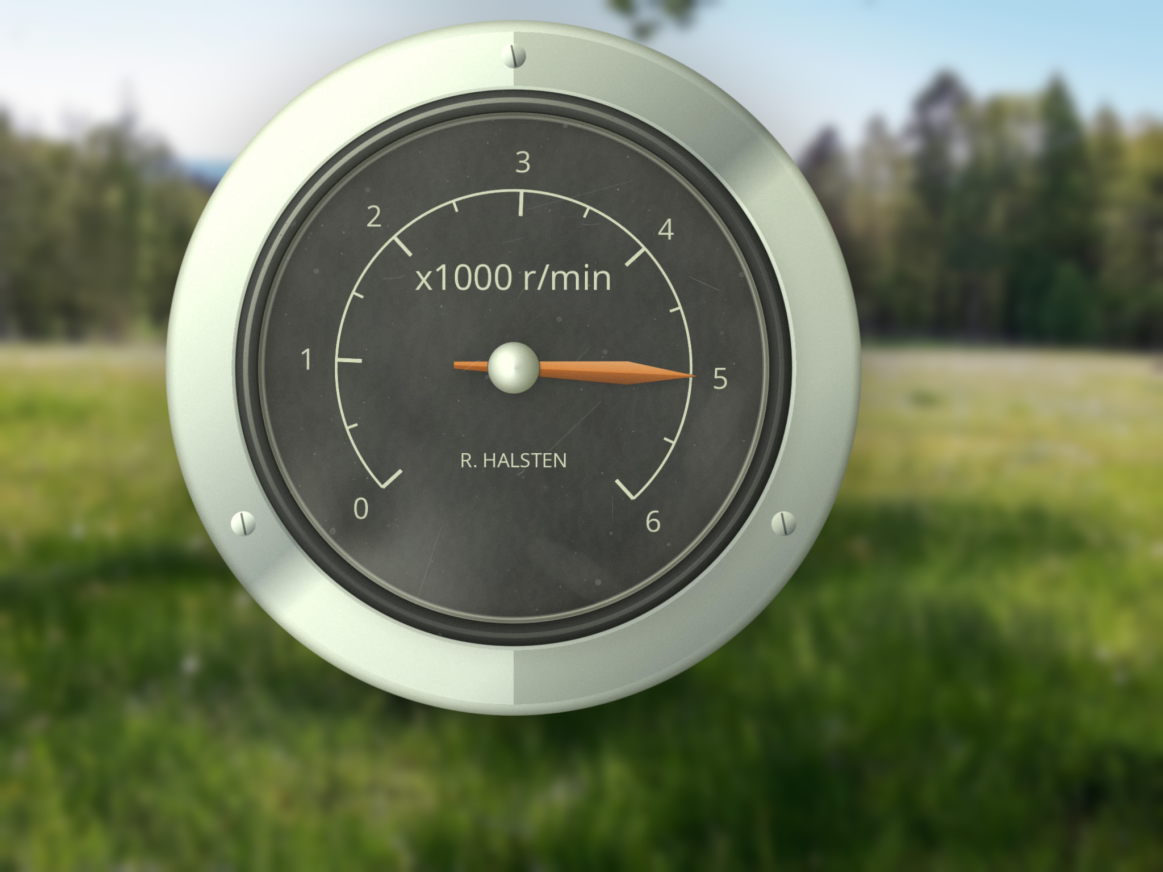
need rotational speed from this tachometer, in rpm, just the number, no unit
5000
